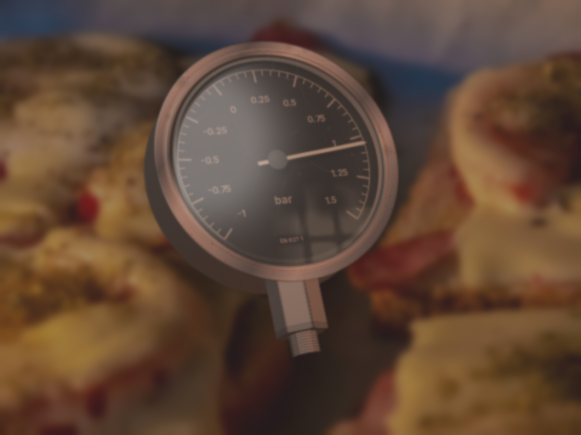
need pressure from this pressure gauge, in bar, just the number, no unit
1.05
